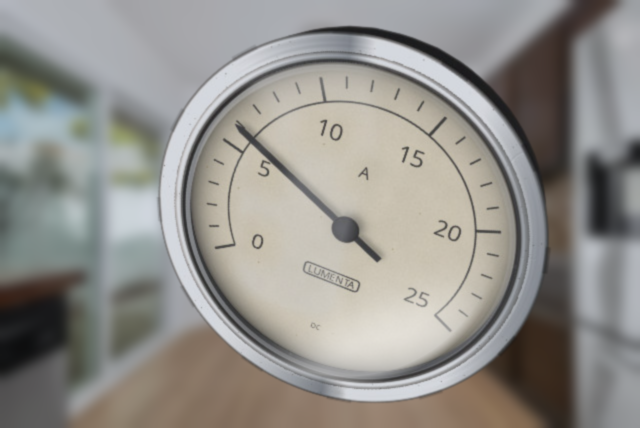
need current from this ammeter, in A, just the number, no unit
6
